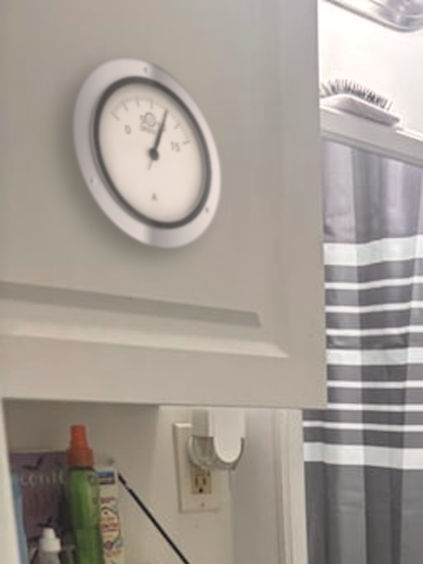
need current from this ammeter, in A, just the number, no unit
10
